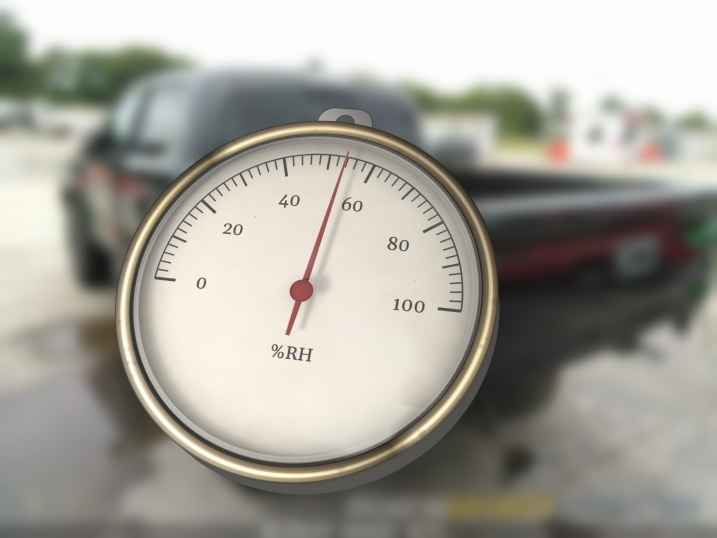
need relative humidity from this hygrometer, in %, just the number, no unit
54
